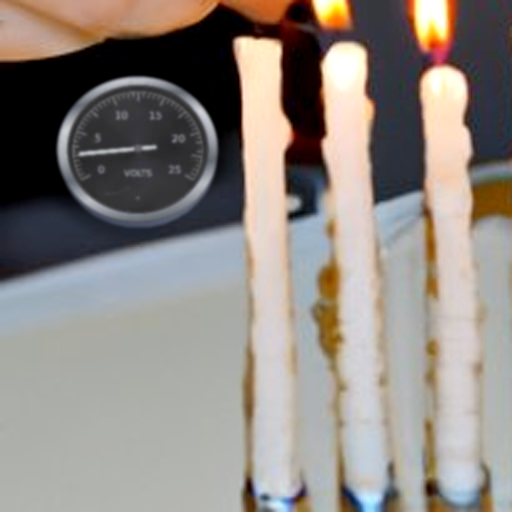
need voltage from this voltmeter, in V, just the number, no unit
2.5
